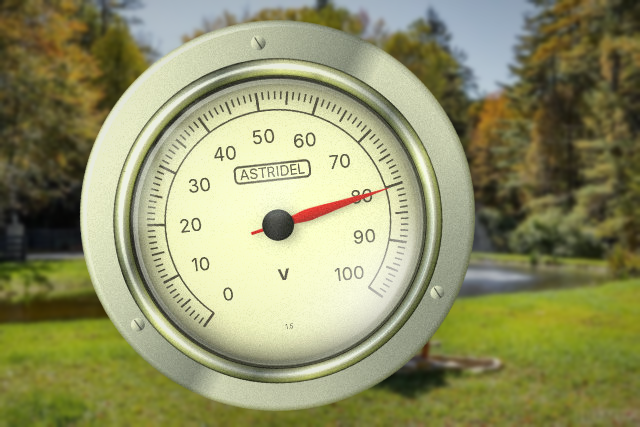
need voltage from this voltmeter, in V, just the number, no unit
80
